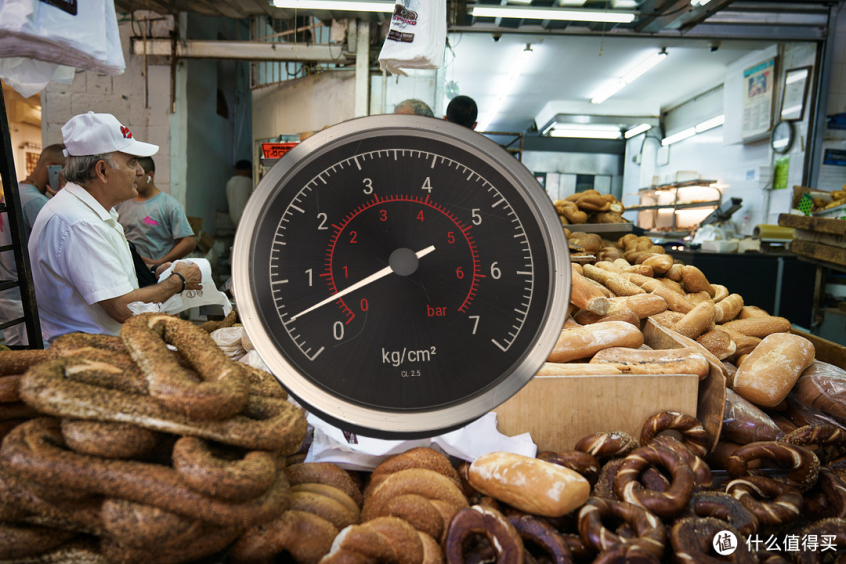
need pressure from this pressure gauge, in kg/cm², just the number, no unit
0.5
